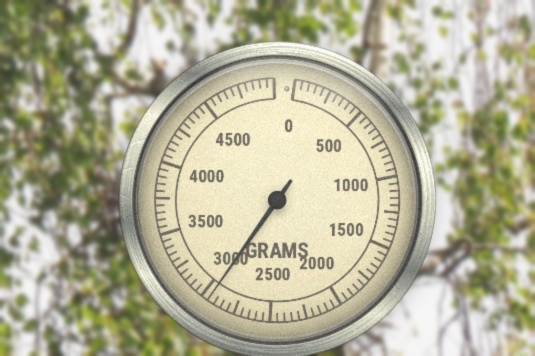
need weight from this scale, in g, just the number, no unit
2950
